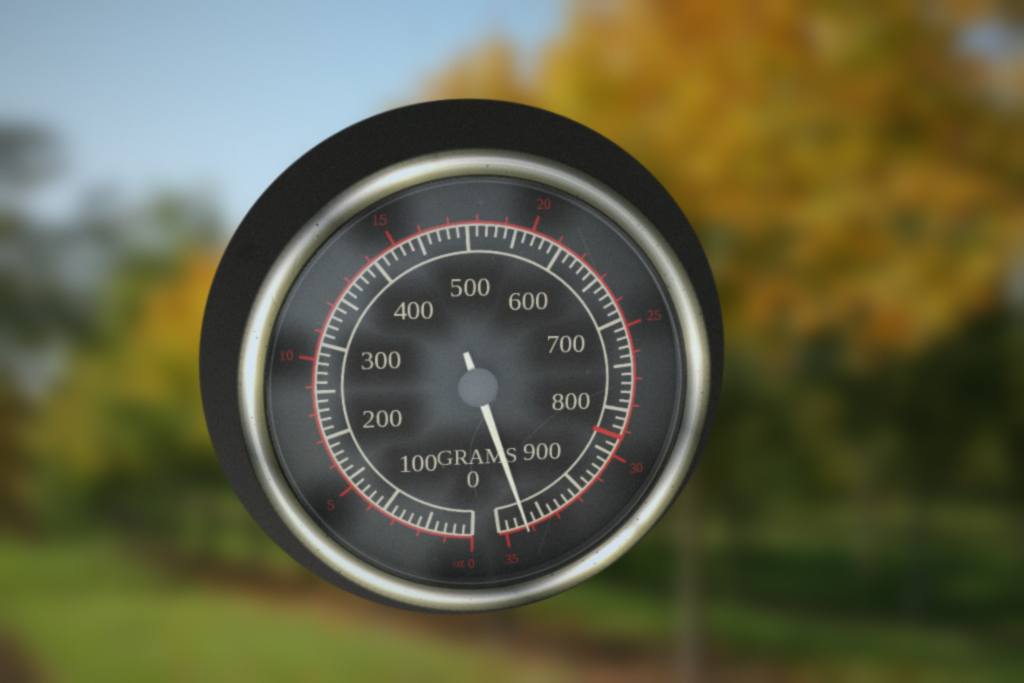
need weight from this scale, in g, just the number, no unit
970
